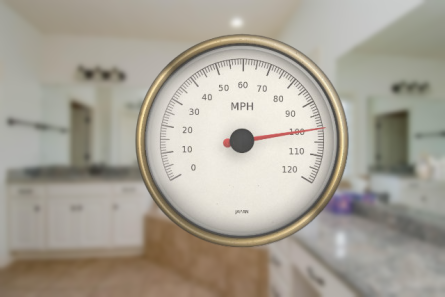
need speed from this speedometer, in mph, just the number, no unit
100
